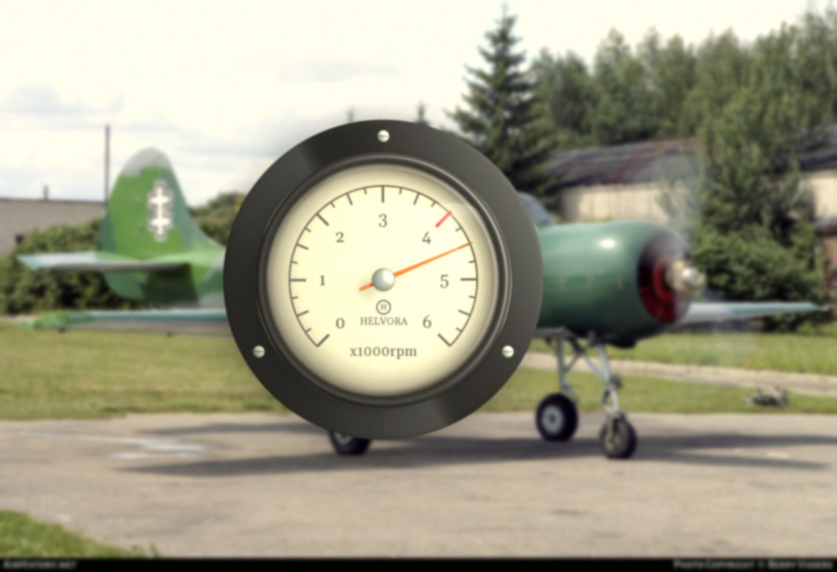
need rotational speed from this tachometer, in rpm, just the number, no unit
4500
